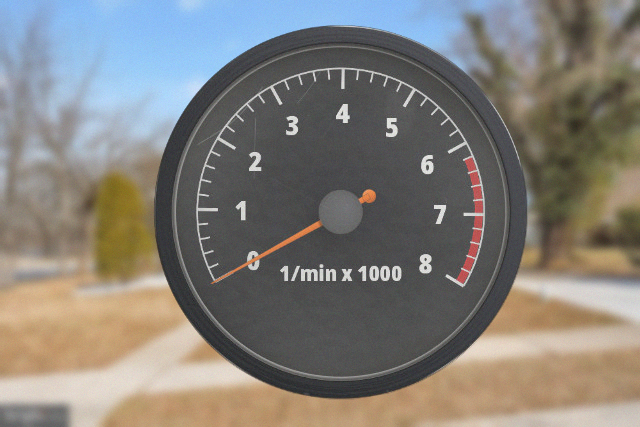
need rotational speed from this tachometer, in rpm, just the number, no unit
0
